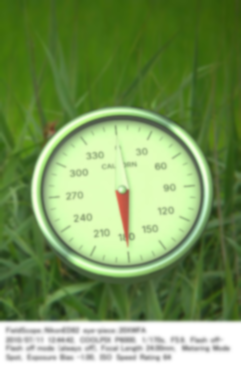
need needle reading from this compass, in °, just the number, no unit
180
